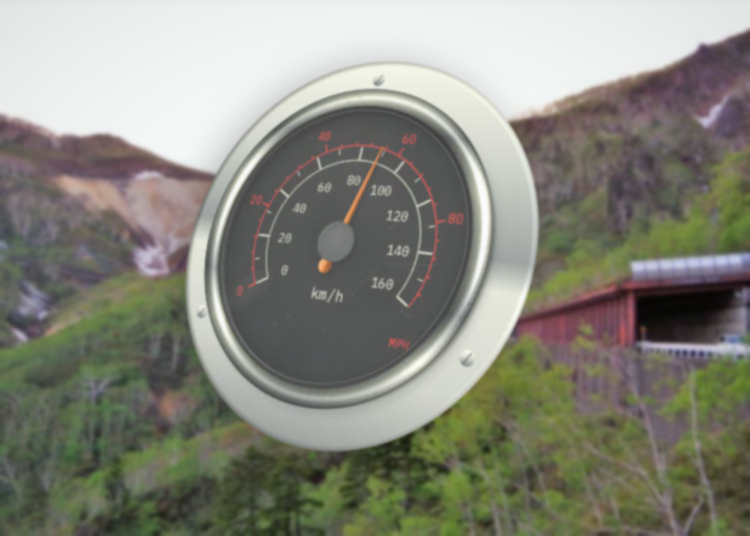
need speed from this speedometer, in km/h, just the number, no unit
90
